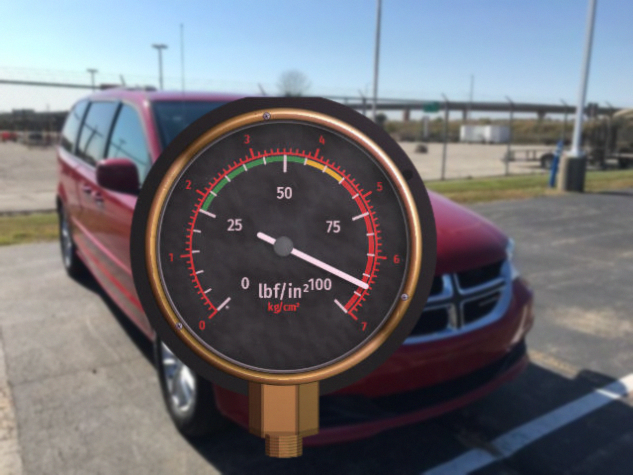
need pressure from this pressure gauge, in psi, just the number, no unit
92.5
